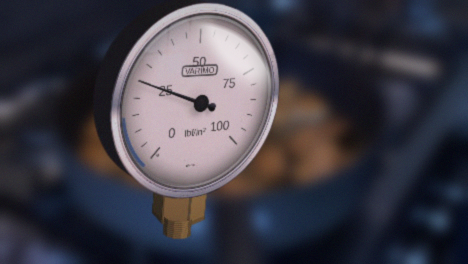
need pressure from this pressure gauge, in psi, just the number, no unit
25
